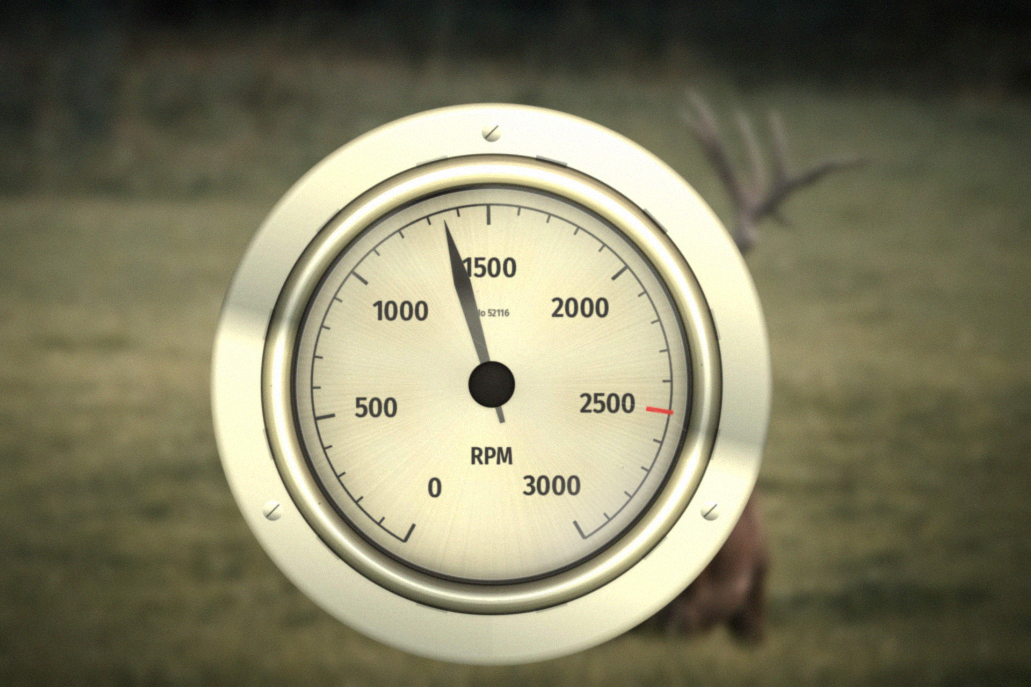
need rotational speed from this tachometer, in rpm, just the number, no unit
1350
